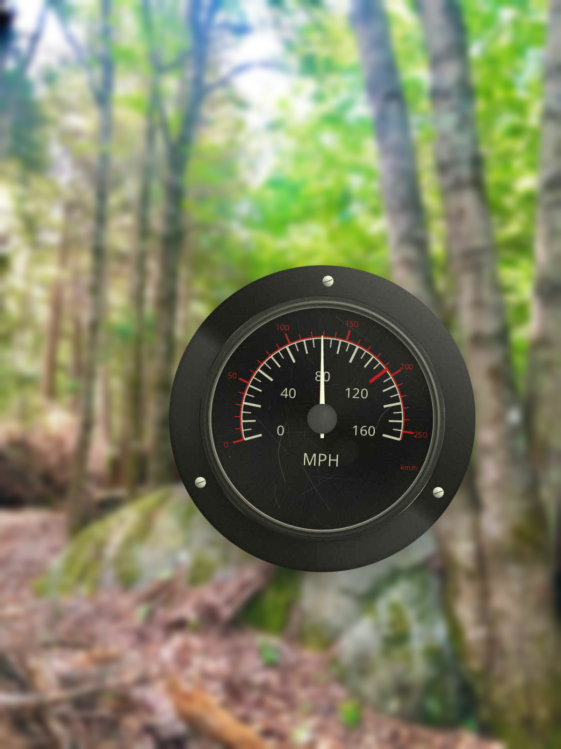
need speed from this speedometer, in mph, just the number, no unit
80
